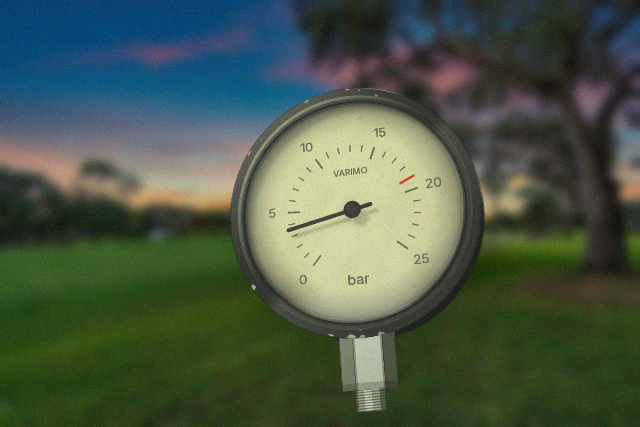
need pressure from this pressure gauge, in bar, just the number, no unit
3.5
